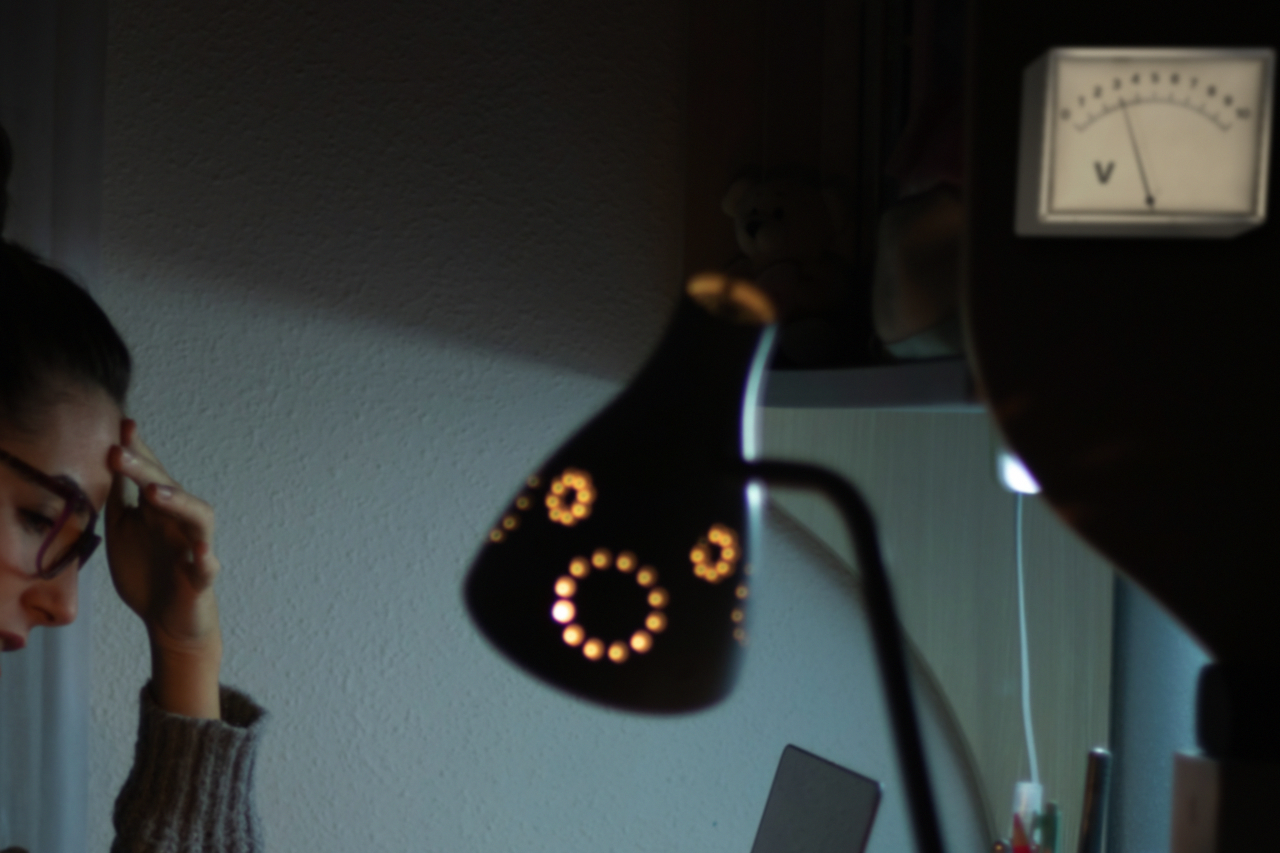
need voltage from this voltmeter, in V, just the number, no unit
3
